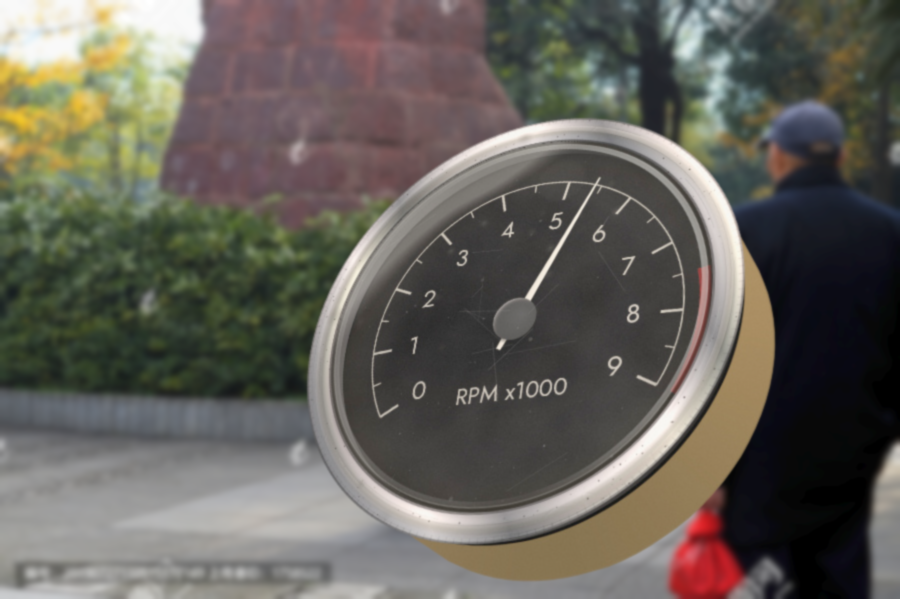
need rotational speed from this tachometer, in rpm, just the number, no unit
5500
